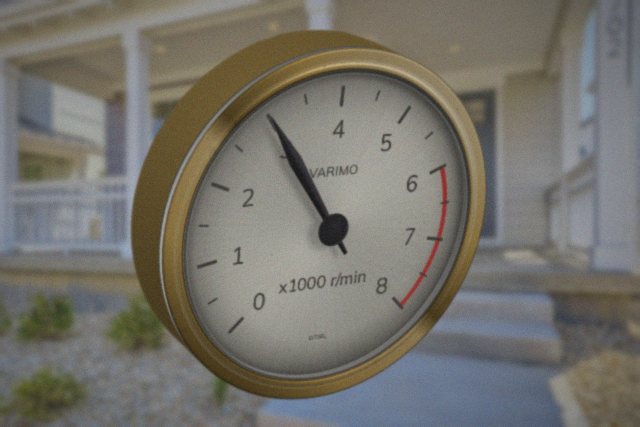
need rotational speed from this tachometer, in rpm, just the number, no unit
3000
